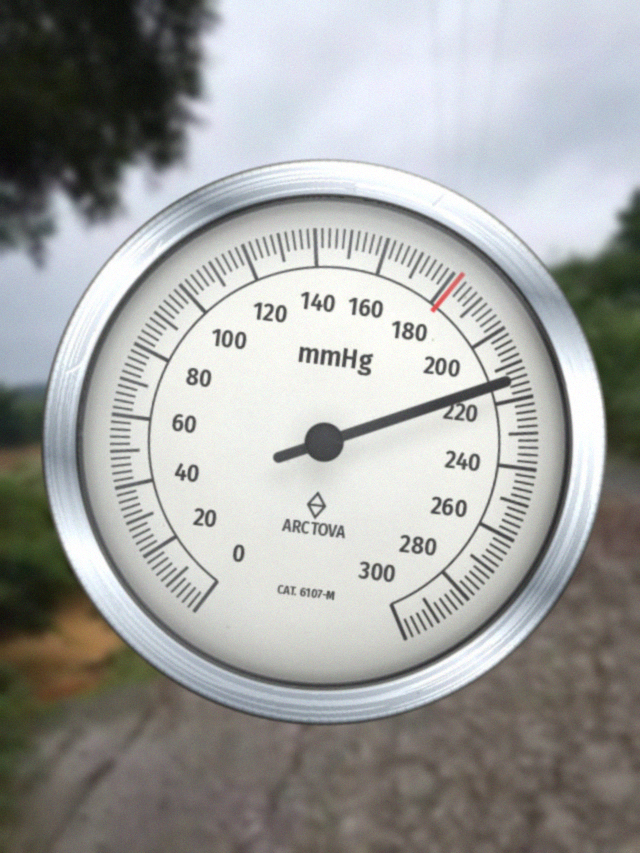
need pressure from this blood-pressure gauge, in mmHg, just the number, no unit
214
